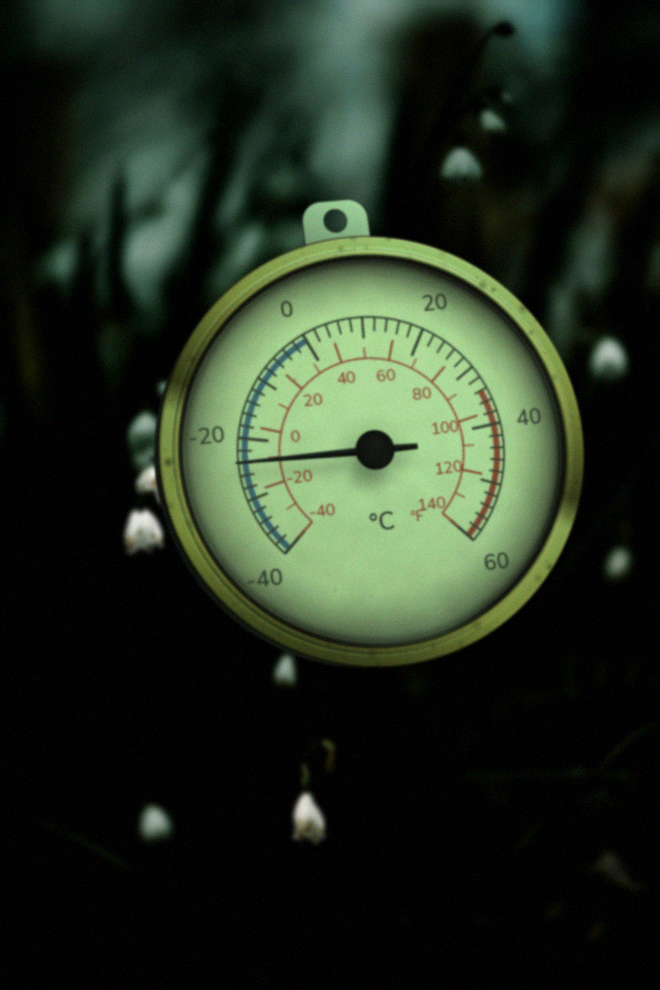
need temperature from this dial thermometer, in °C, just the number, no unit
-24
